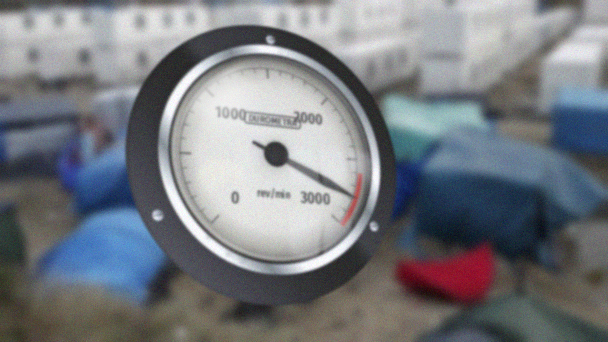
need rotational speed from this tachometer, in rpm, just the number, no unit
2800
